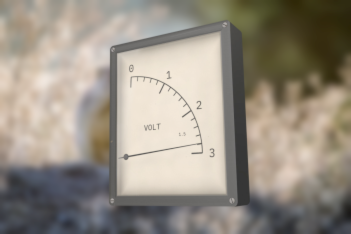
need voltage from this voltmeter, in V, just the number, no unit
2.8
